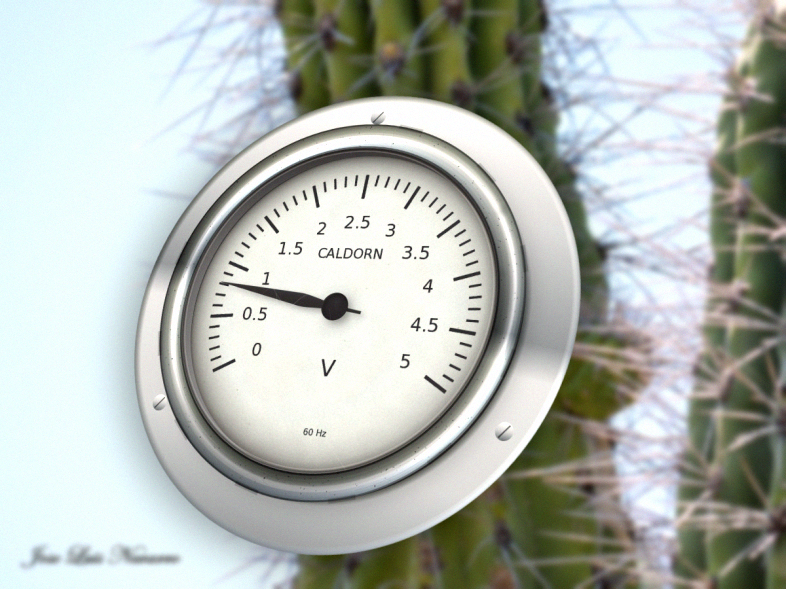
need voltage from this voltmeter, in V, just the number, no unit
0.8
